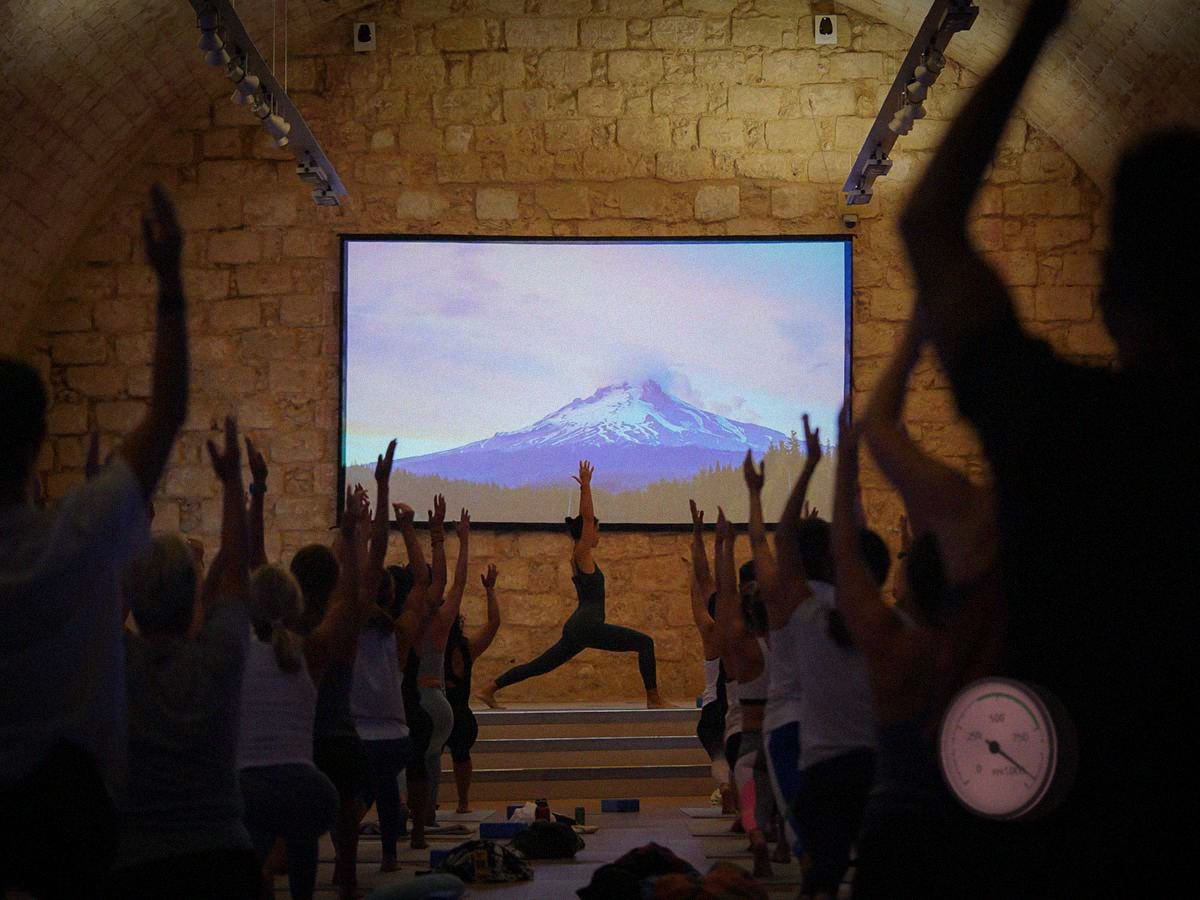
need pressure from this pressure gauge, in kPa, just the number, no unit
950
